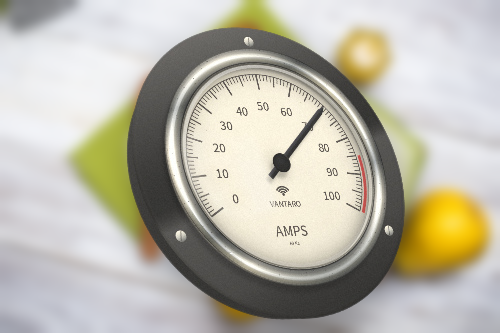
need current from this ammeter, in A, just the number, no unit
70
